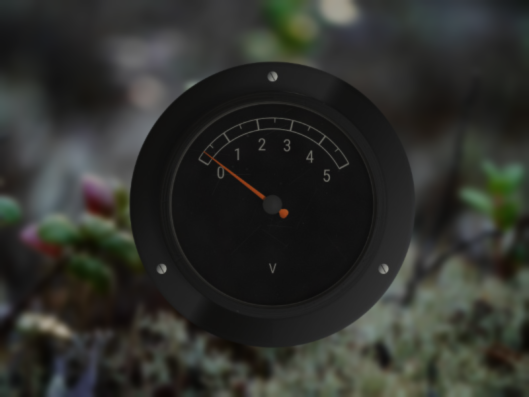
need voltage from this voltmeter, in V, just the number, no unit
0.25
